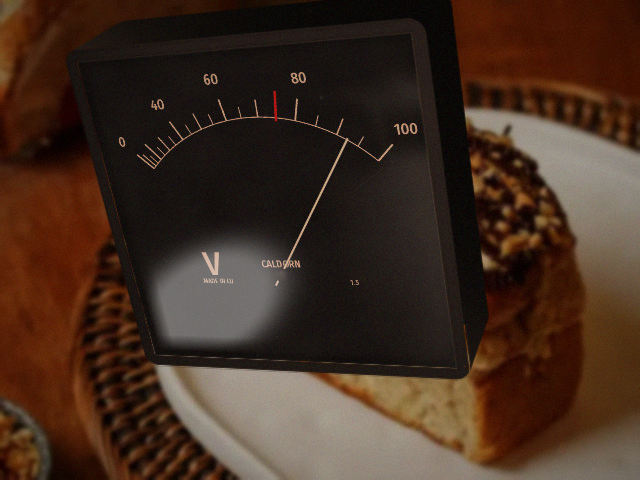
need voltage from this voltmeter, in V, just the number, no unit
92.5
